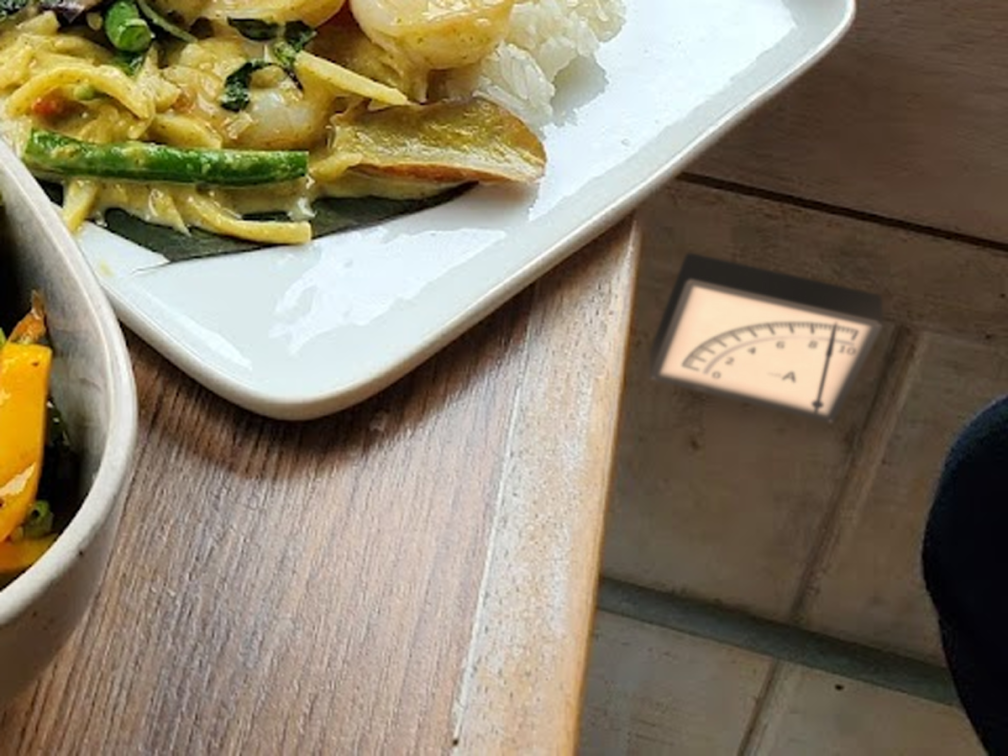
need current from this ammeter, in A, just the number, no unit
9
